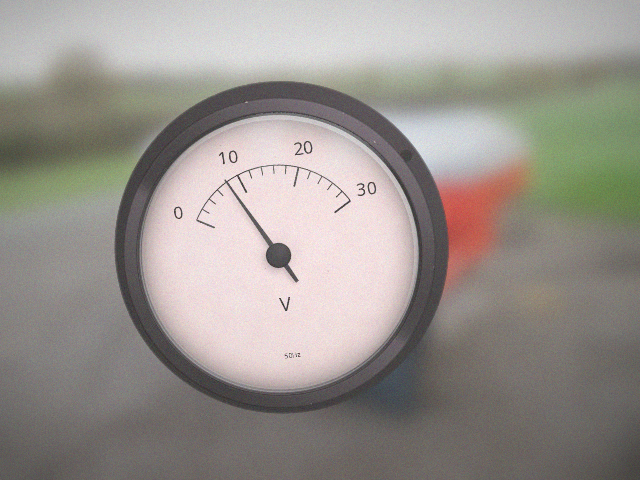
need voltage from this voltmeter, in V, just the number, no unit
8
